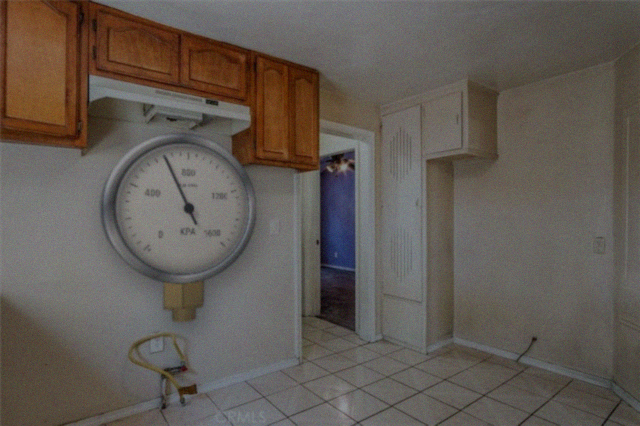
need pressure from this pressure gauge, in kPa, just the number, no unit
650
